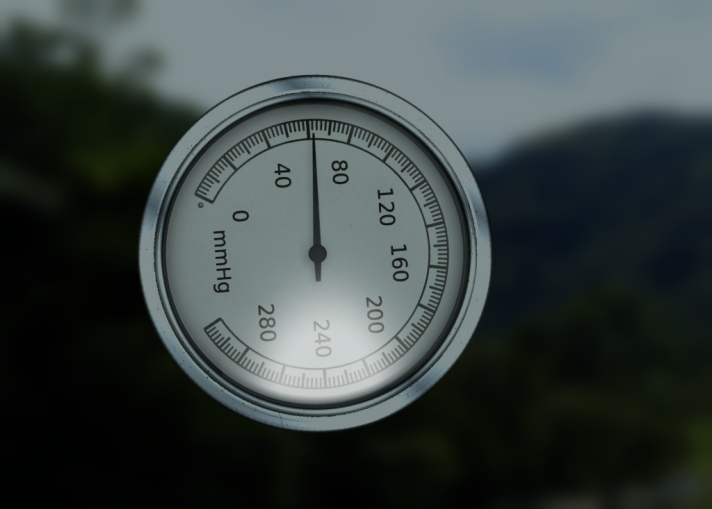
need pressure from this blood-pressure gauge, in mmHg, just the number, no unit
62
